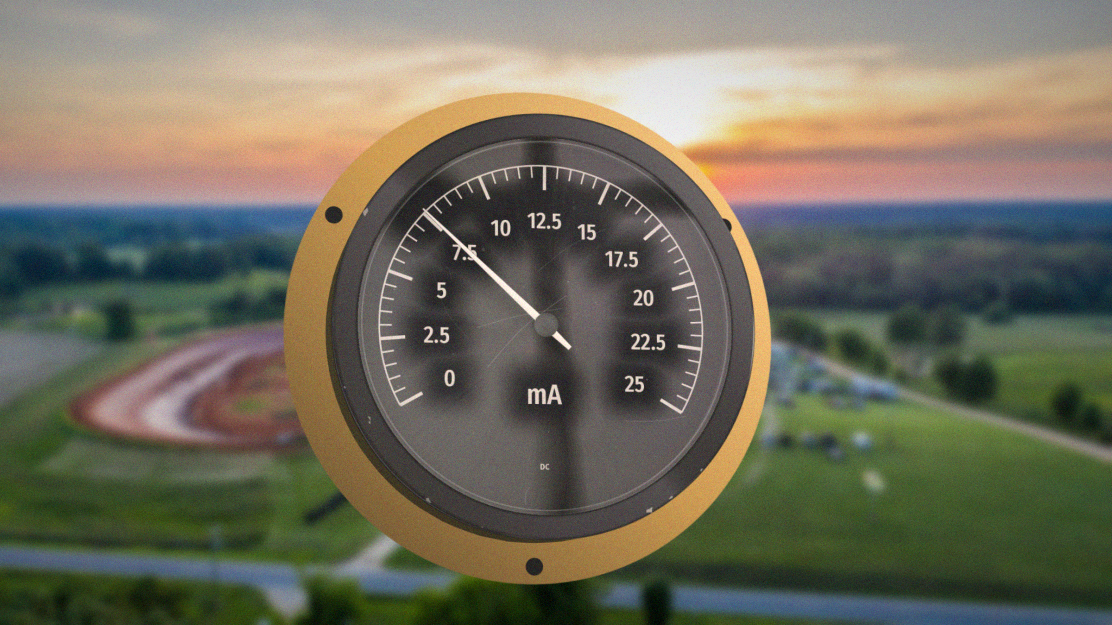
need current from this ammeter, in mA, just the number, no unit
7.5
